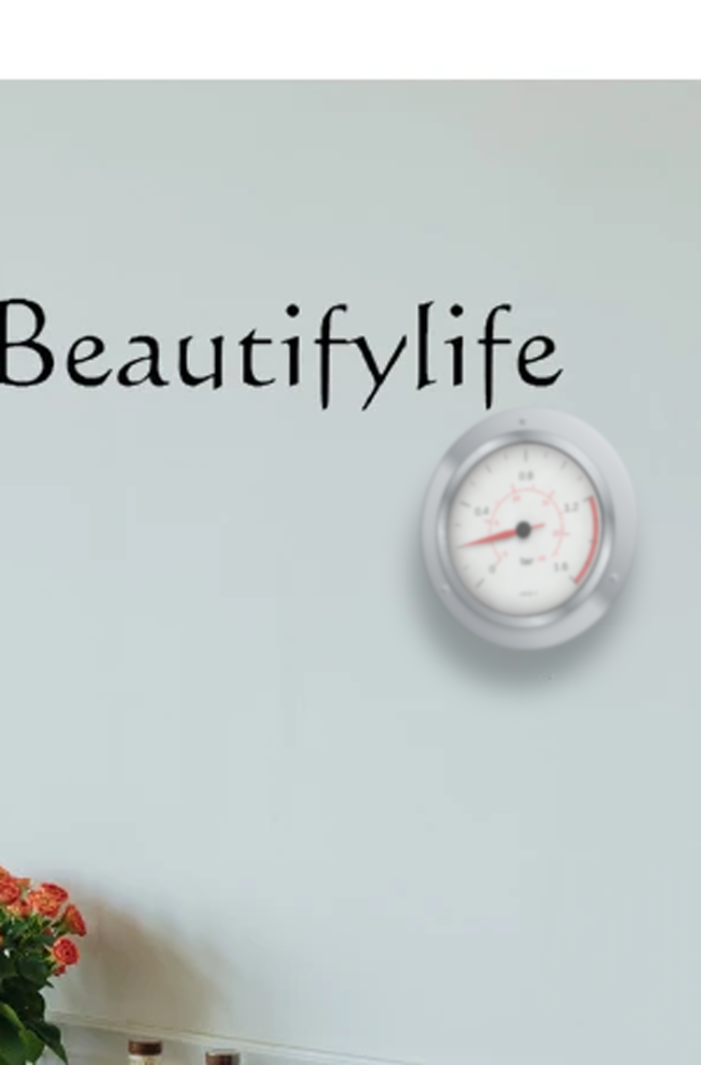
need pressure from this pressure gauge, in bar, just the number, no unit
0.2
